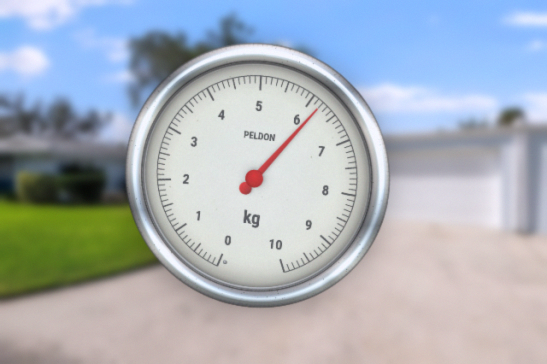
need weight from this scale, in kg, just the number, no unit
6.2
